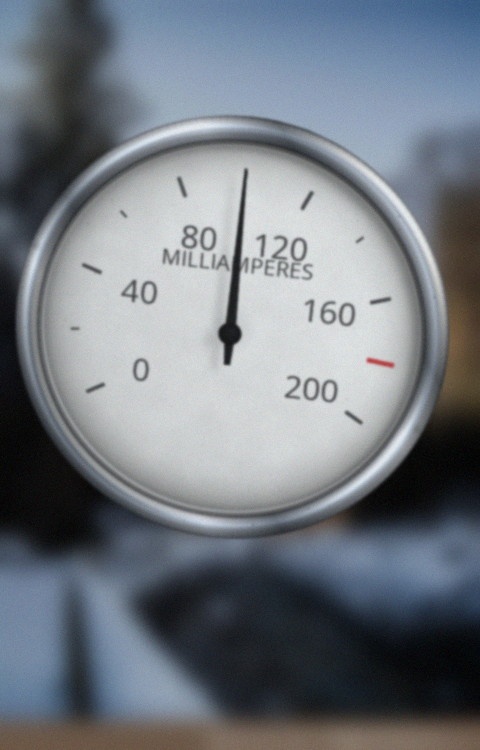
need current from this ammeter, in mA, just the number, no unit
100
